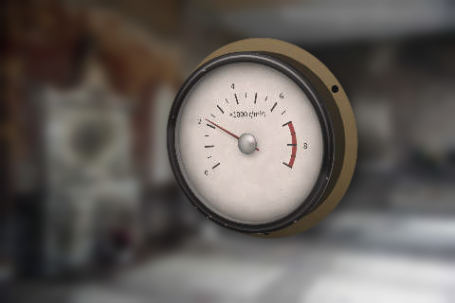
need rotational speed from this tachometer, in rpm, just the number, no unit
2250
